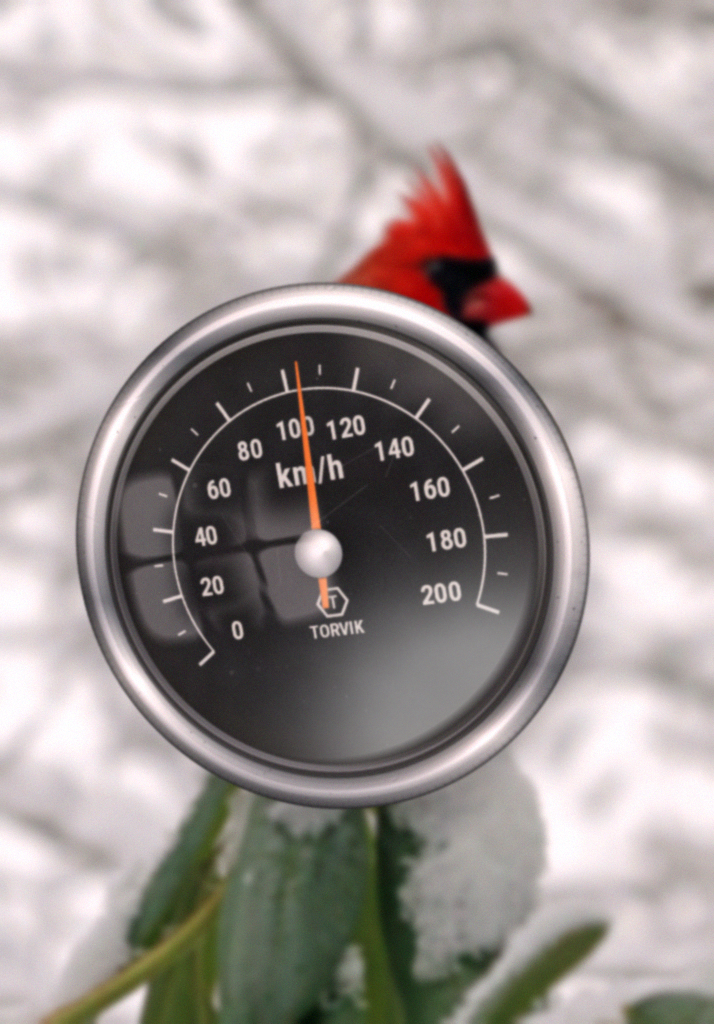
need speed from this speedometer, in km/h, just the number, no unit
105
